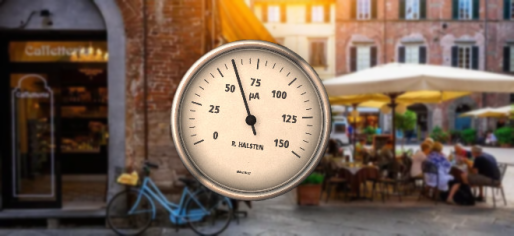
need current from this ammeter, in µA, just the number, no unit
60
